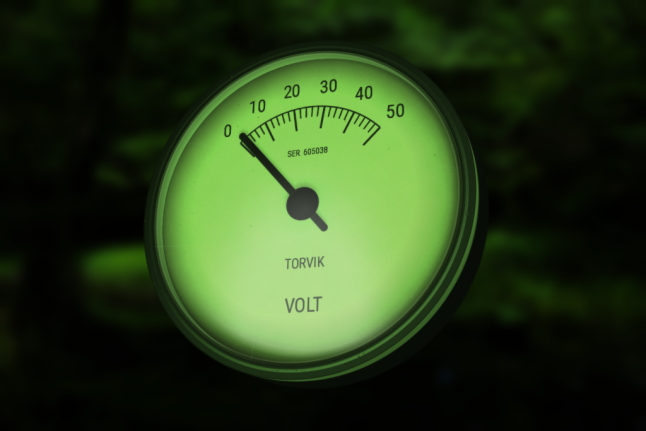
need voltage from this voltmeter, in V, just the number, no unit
2
